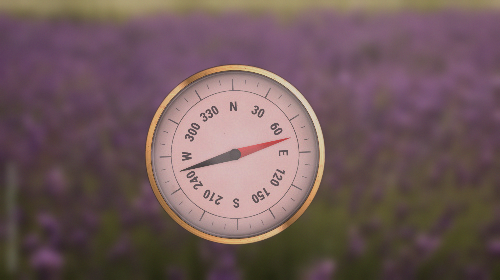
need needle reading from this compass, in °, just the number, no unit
75
